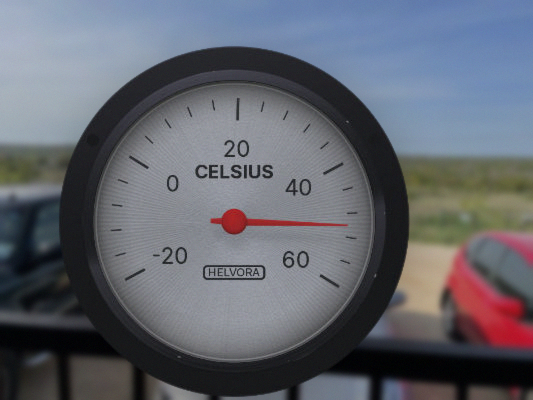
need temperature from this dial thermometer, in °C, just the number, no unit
50
